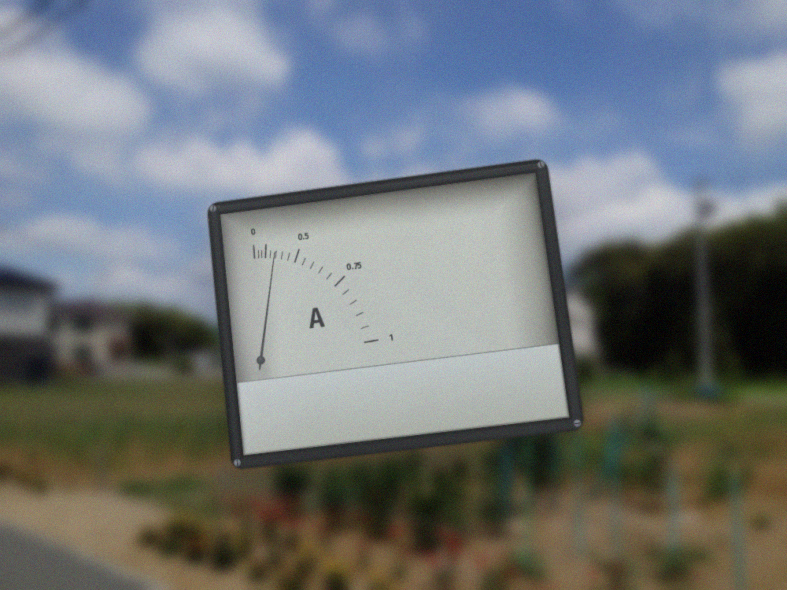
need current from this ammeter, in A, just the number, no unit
0.35
